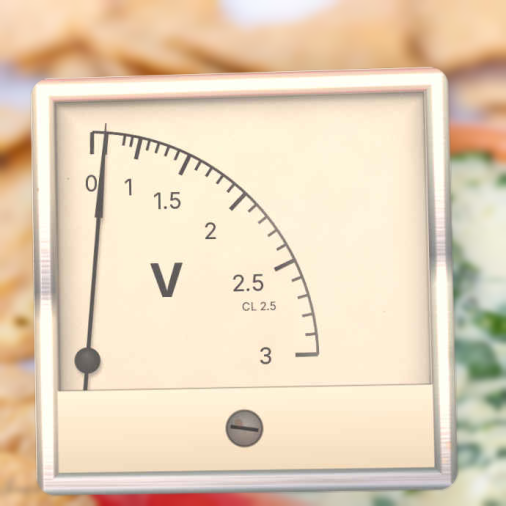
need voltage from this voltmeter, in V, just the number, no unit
0.5
